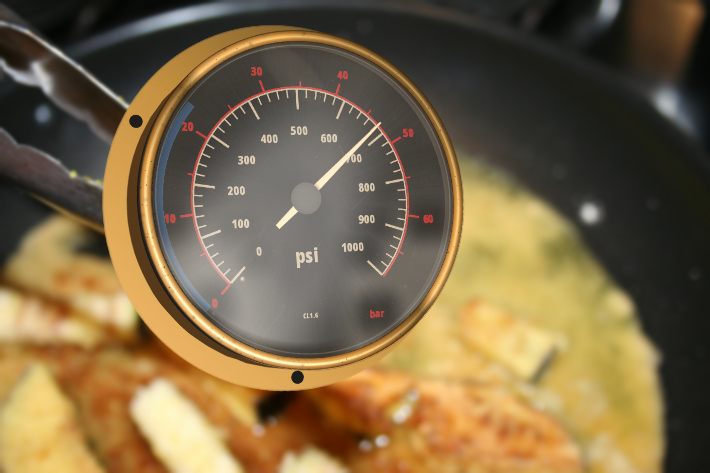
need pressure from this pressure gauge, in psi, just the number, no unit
680
